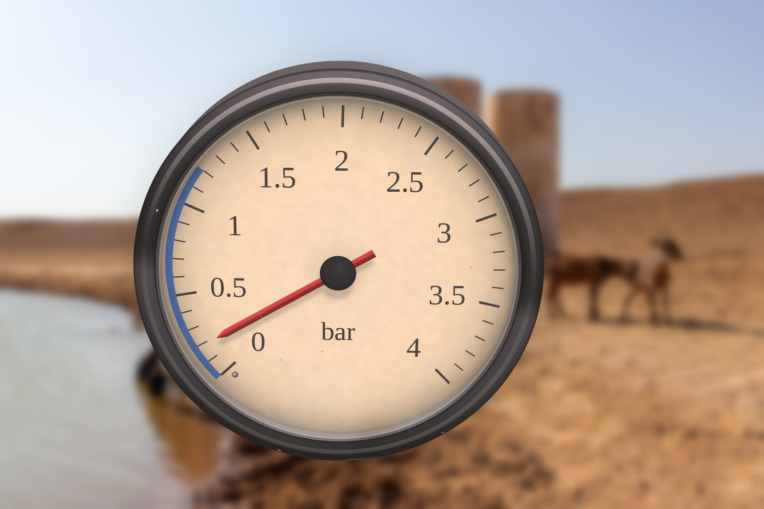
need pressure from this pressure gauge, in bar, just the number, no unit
0.2
